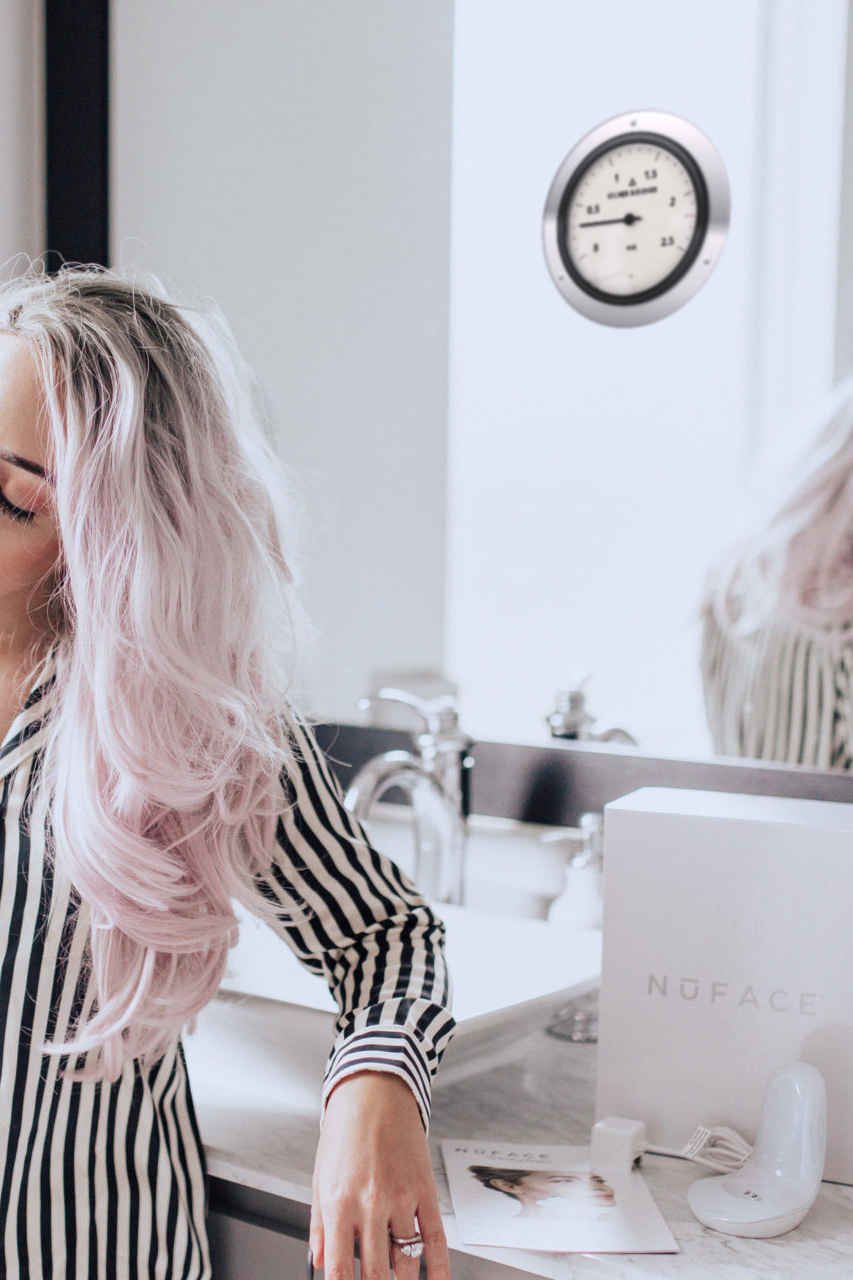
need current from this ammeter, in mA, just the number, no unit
0.3
